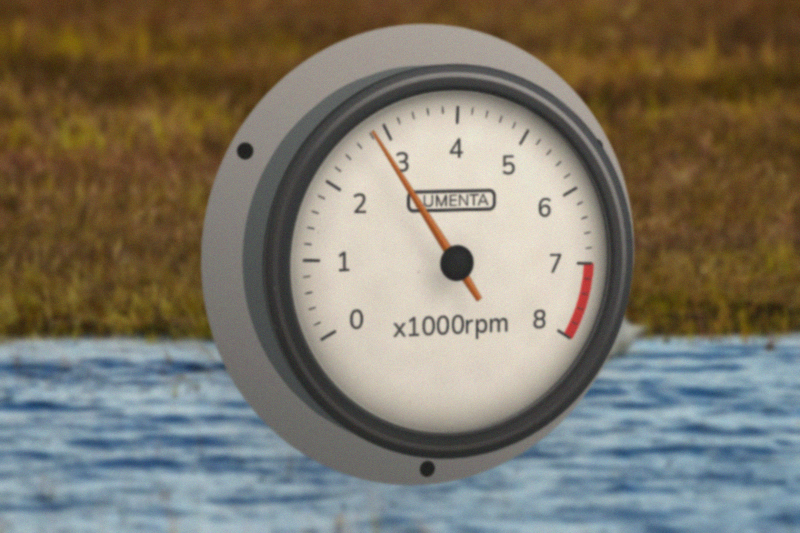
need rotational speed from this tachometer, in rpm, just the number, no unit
2800
